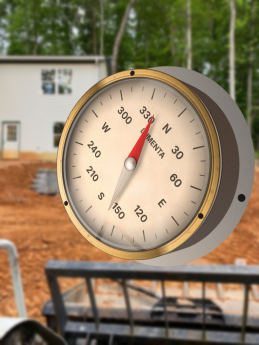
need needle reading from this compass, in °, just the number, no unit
340
